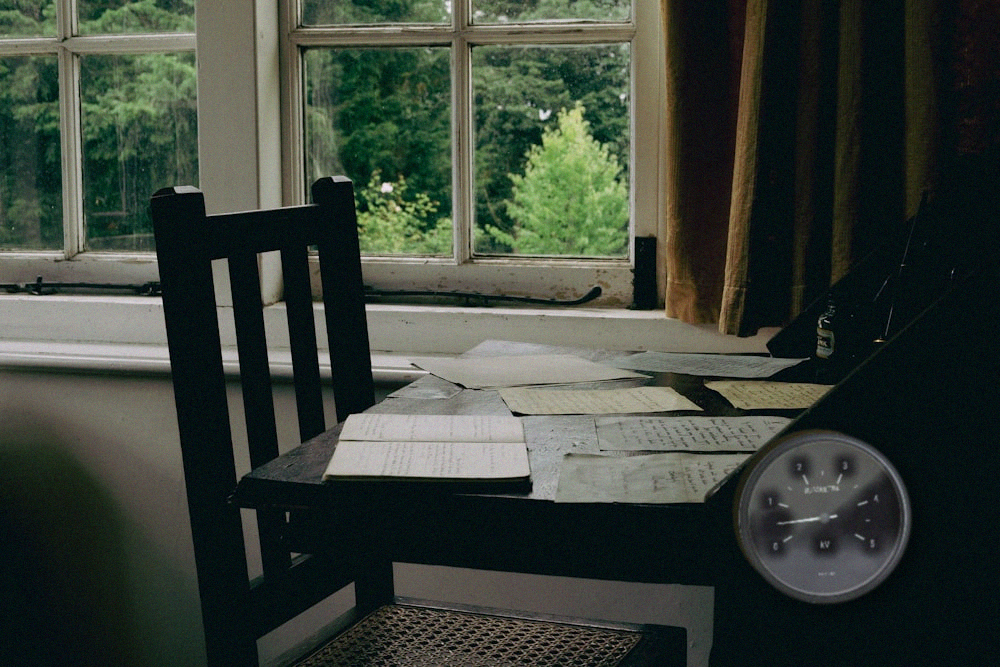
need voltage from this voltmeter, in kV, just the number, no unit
0.5
